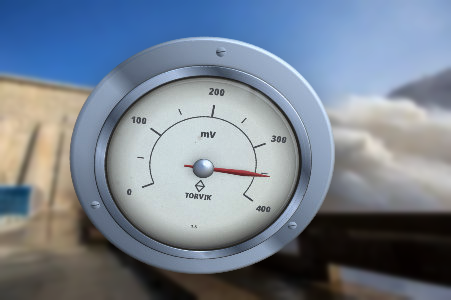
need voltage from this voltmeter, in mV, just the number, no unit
350
